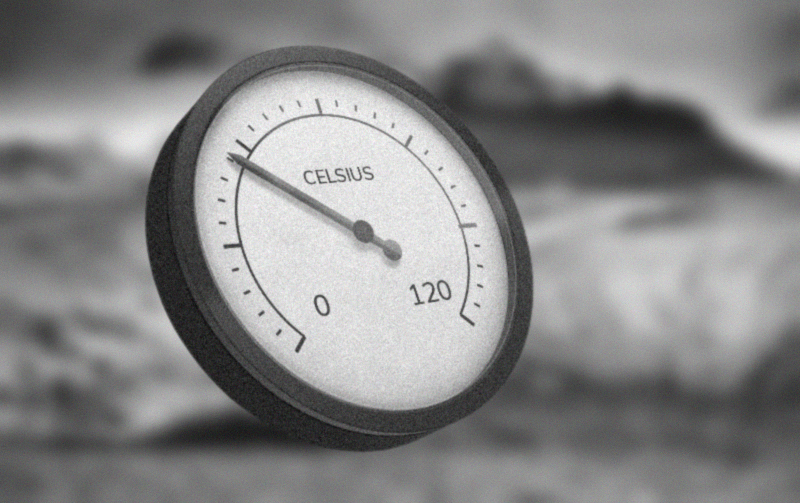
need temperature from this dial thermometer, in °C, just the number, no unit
36
